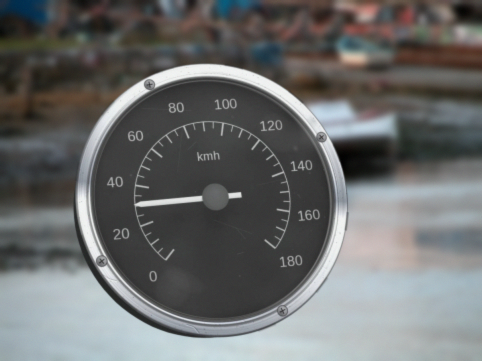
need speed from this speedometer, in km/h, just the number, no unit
30
